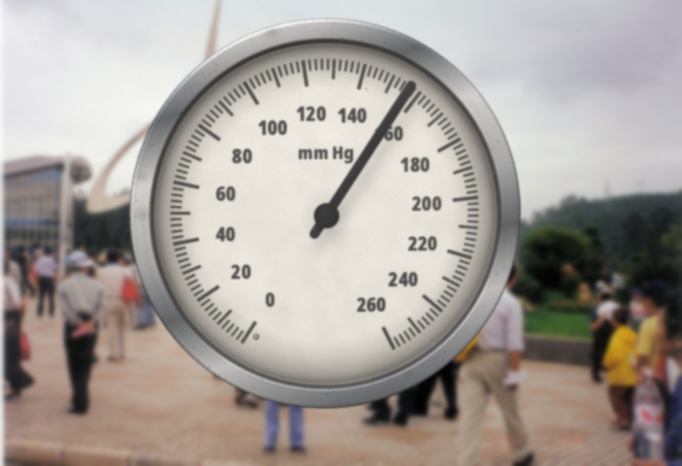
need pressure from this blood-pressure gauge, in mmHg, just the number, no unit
156
